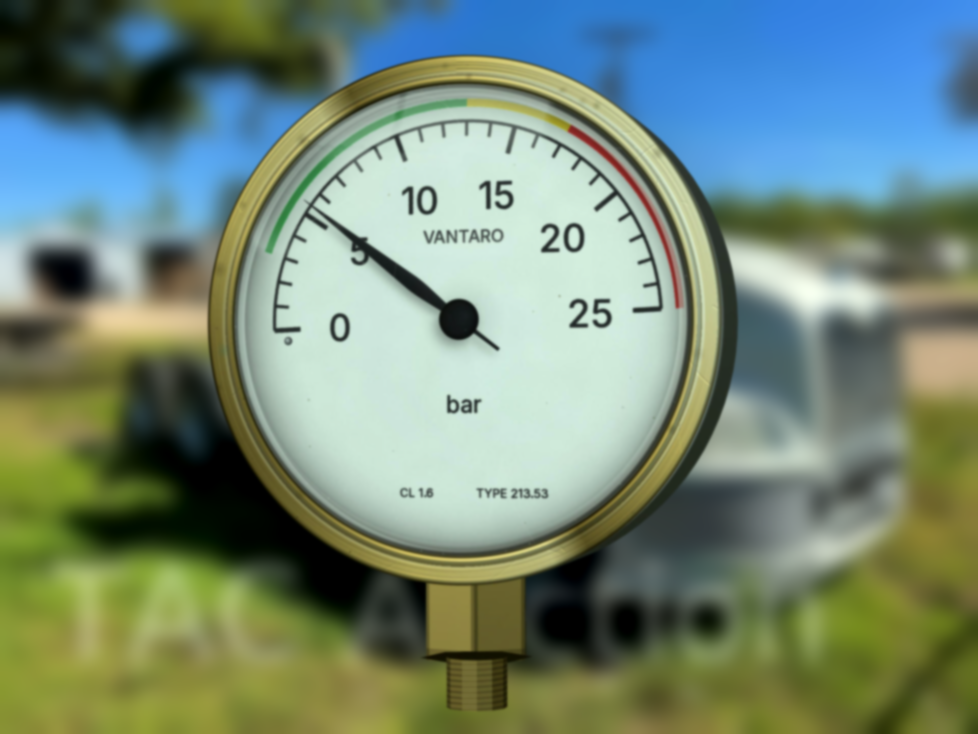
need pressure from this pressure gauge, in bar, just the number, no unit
5.5
